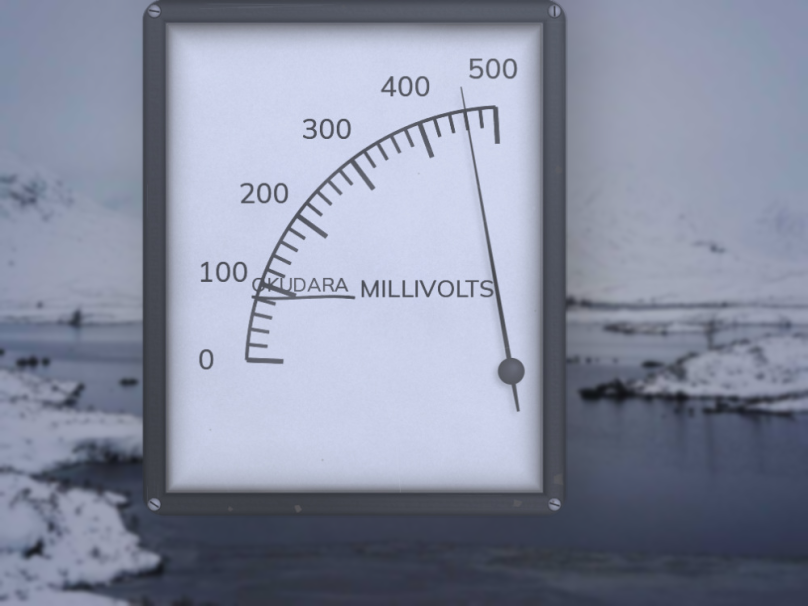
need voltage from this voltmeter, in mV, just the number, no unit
460
